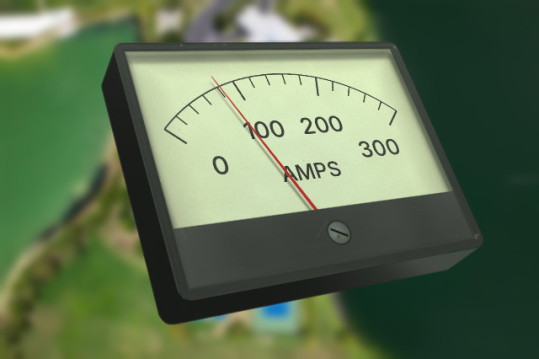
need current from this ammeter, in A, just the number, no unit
80
